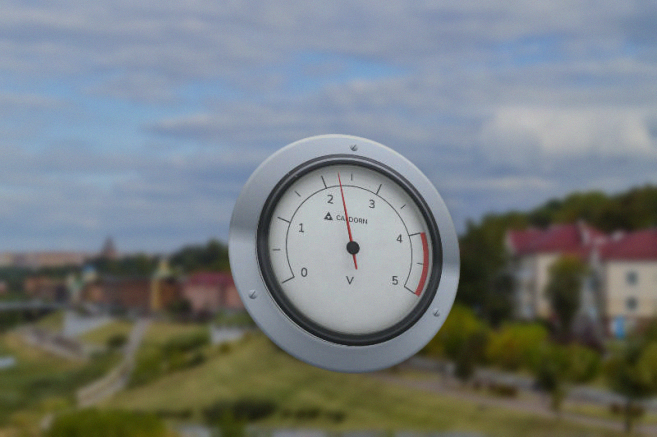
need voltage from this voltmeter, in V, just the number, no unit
2.25
